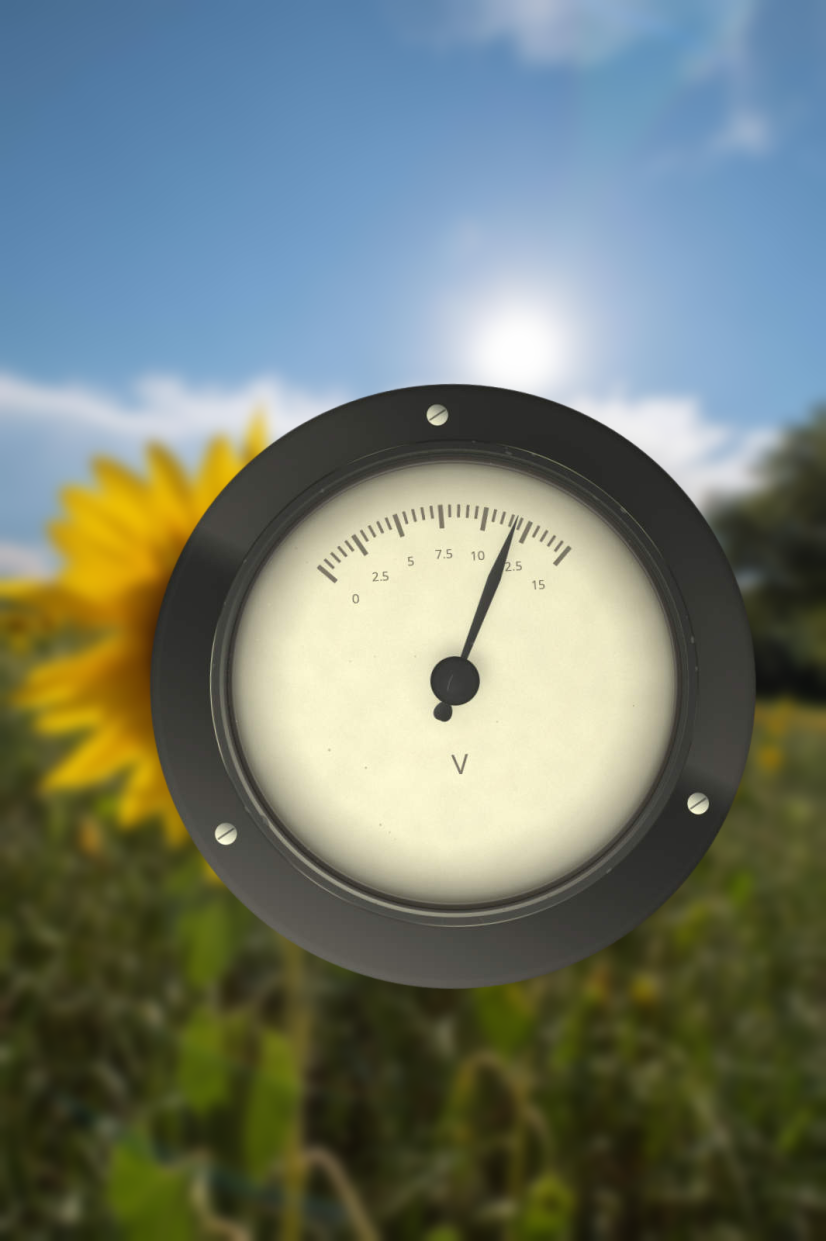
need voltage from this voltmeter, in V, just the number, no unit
11.75
